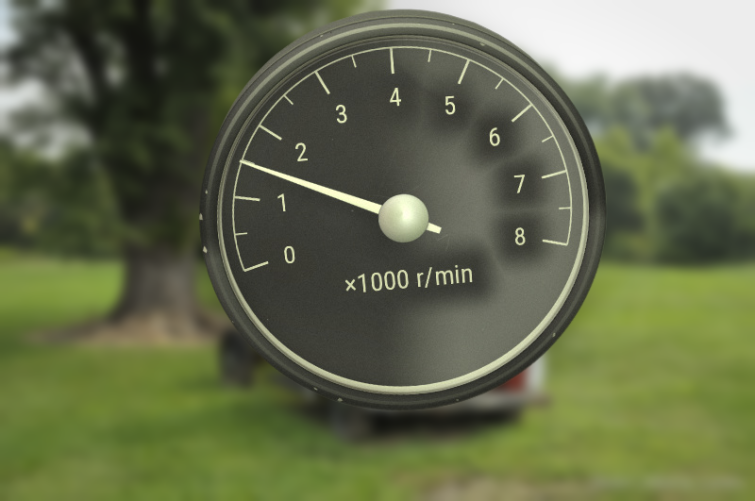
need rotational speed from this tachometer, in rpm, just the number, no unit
1500
